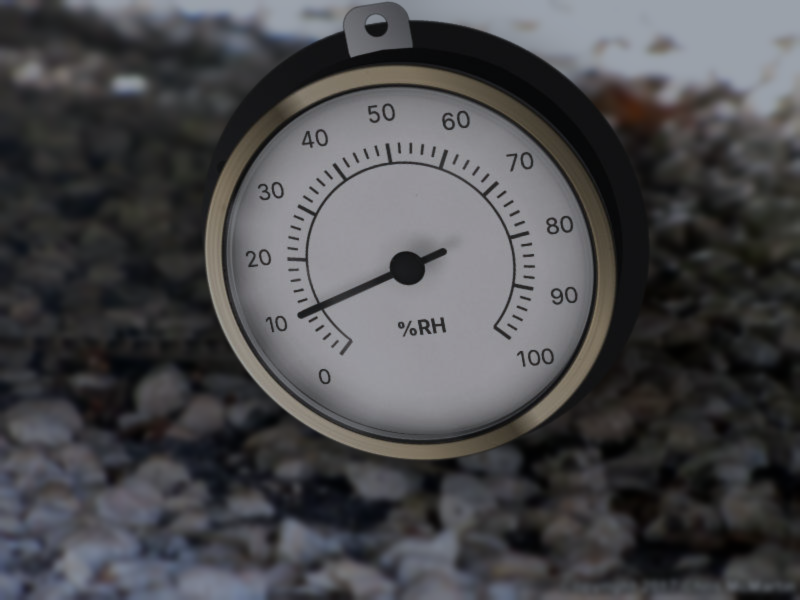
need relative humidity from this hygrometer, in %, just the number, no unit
10
